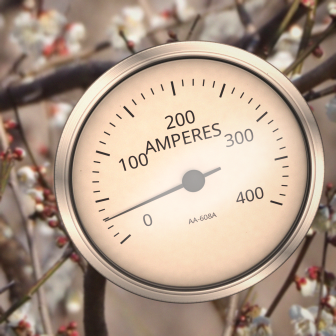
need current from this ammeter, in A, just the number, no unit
30
